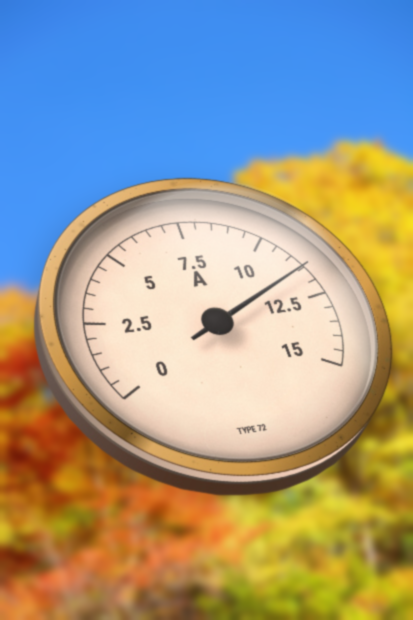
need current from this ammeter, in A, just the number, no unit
11.5
